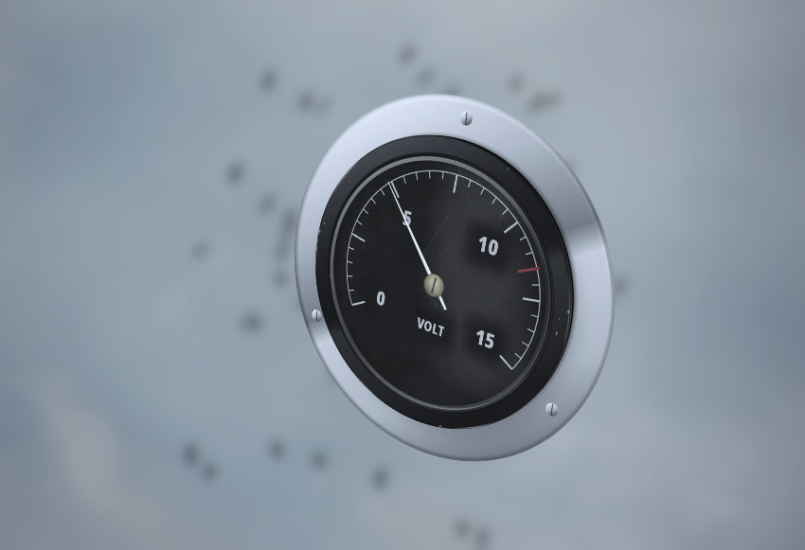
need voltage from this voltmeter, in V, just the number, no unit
5
